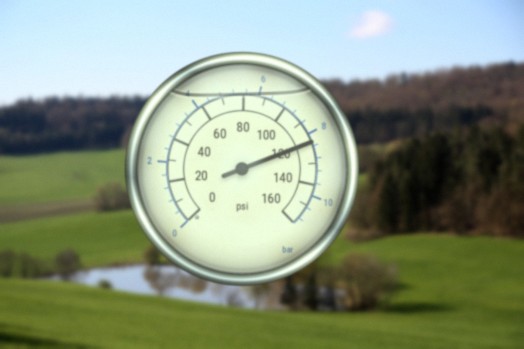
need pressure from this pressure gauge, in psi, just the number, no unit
120
